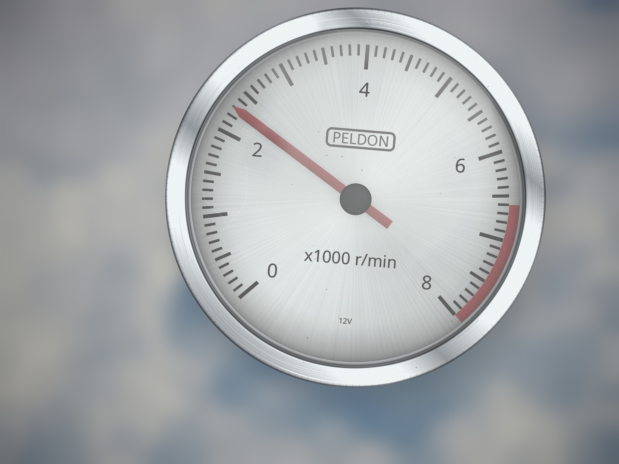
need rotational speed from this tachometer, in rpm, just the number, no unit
2300
